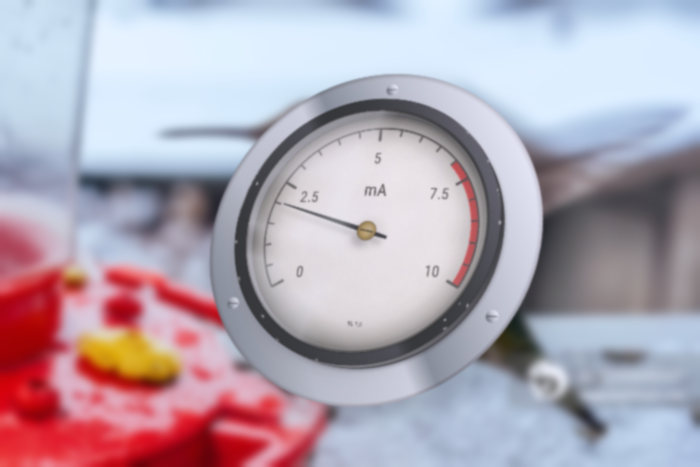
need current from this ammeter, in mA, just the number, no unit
2
